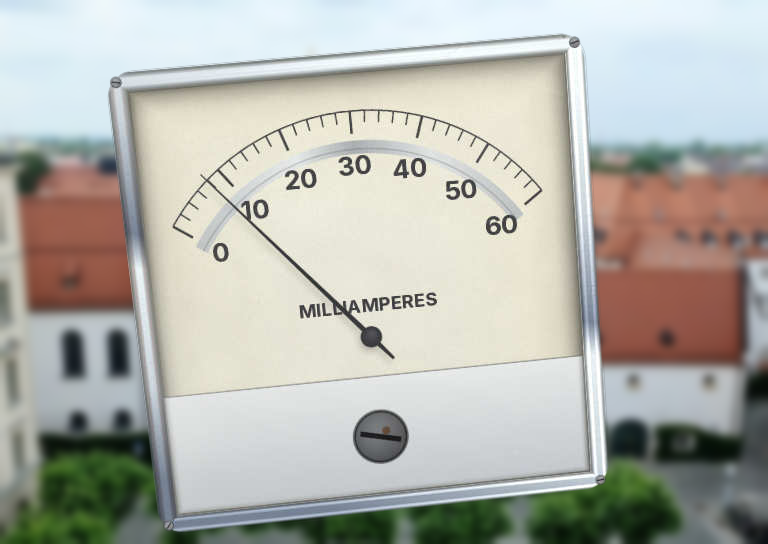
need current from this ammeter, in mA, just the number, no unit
8
